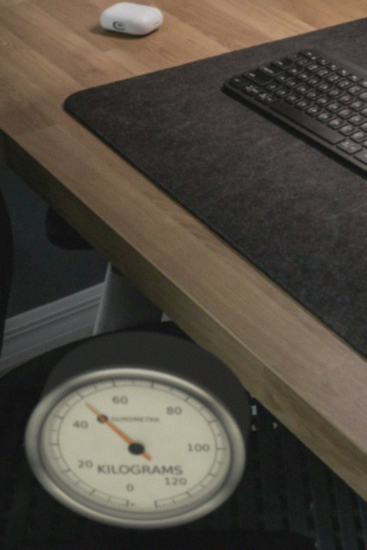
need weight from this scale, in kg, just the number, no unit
50
